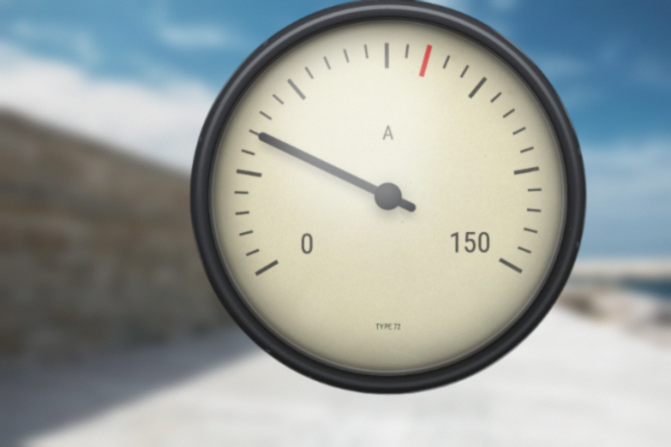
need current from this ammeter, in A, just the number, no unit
35
